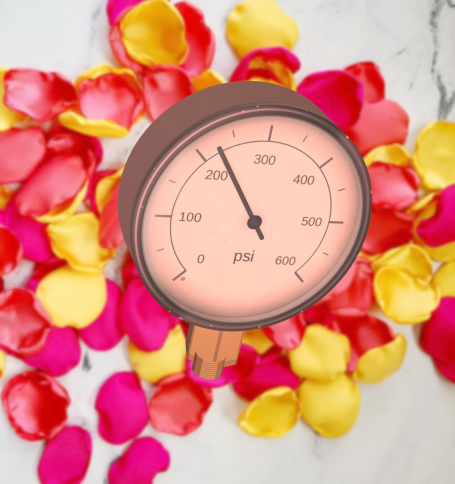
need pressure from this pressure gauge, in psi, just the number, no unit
225
